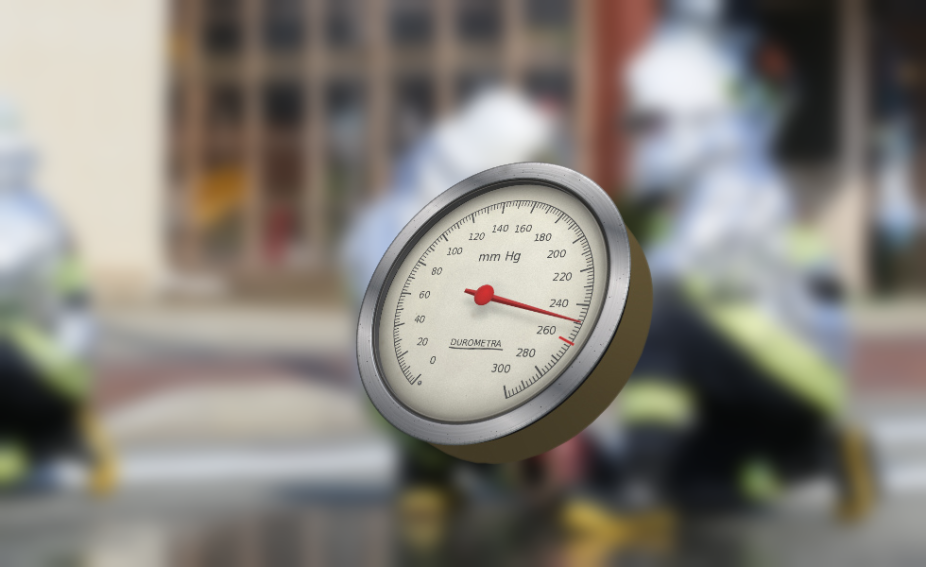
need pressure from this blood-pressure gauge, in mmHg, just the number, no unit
250
